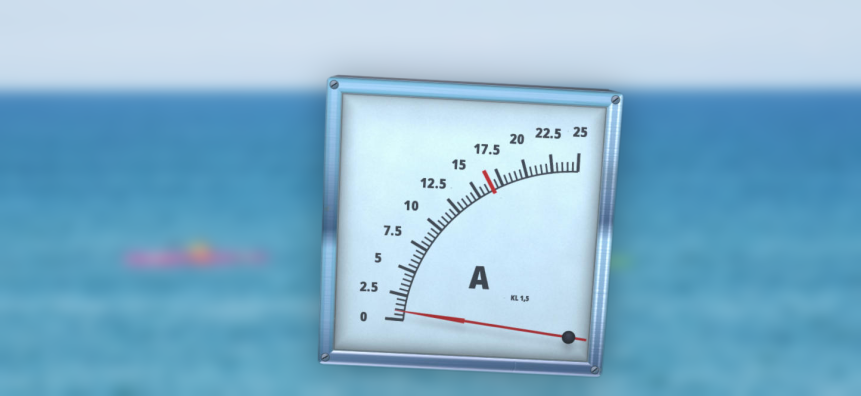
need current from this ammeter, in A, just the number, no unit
1
